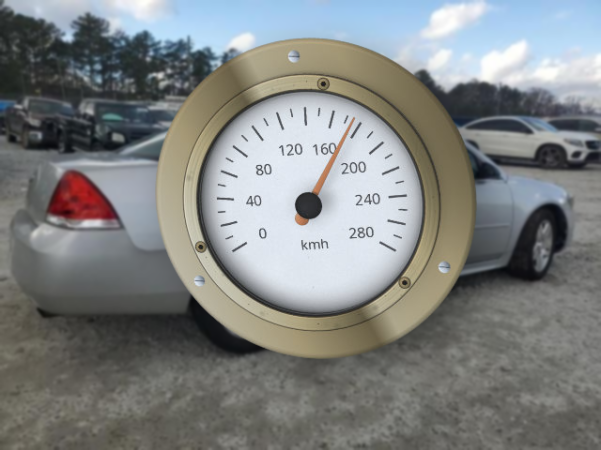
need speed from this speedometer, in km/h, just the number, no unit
175
